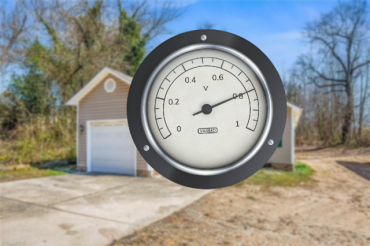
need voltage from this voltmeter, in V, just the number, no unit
0.8
